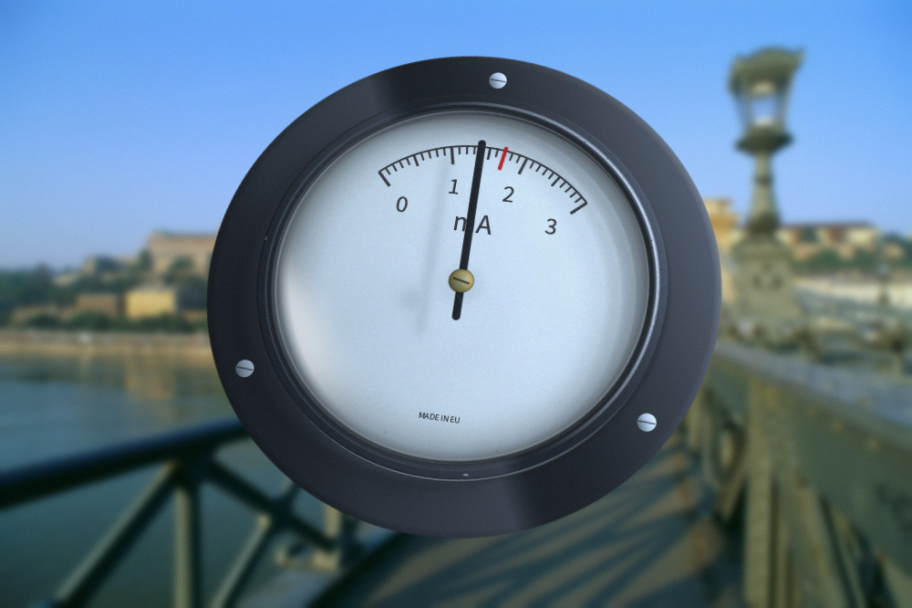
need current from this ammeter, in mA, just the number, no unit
1.4
